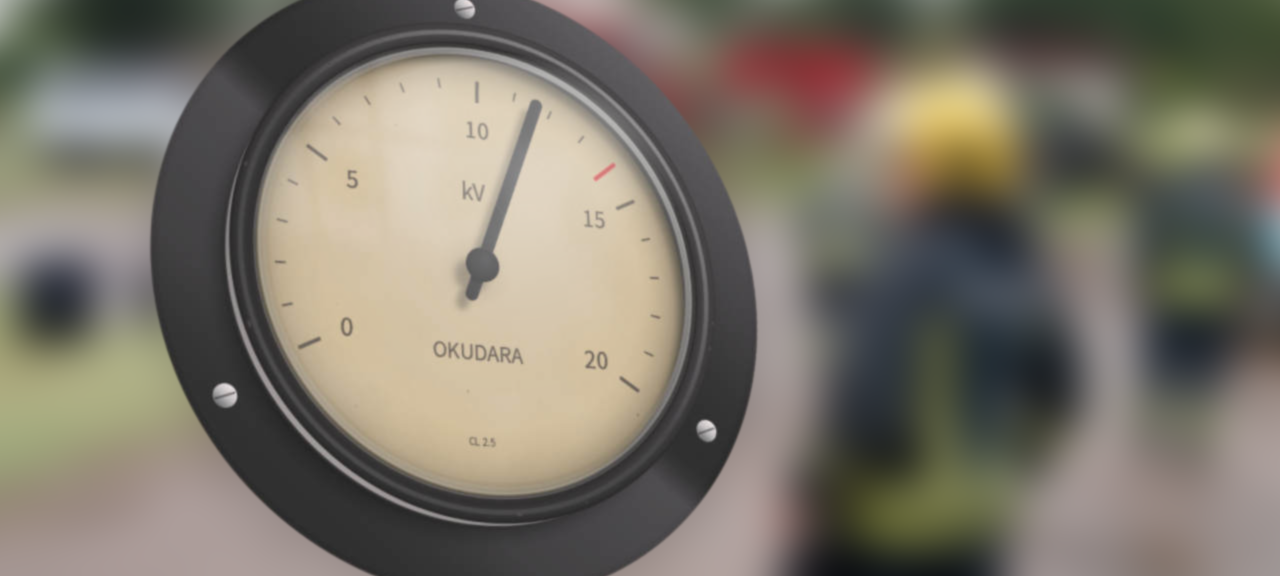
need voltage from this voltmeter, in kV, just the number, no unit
11.5
